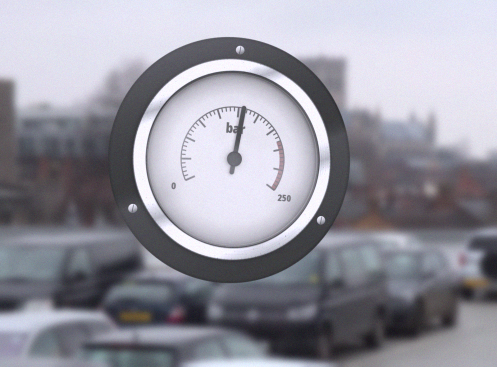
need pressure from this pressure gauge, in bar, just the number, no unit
130
